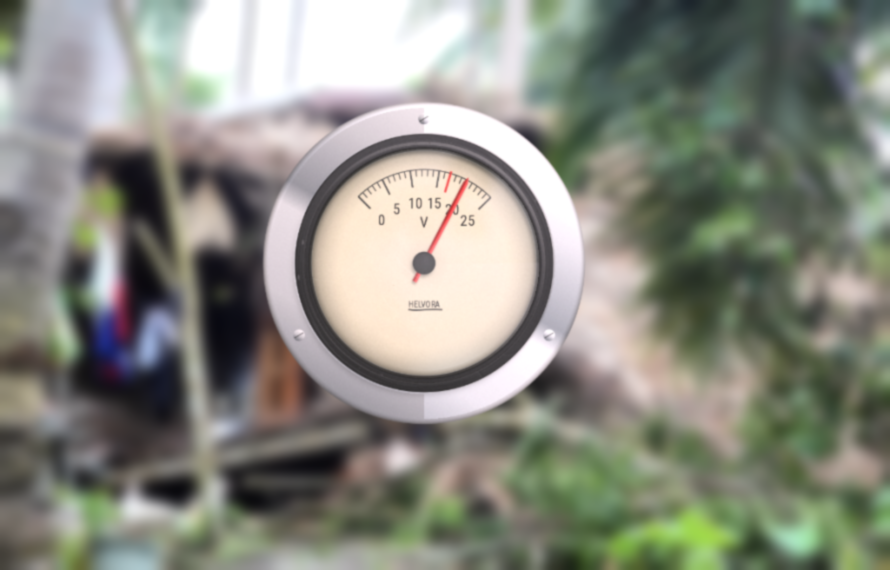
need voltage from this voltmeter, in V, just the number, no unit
20
